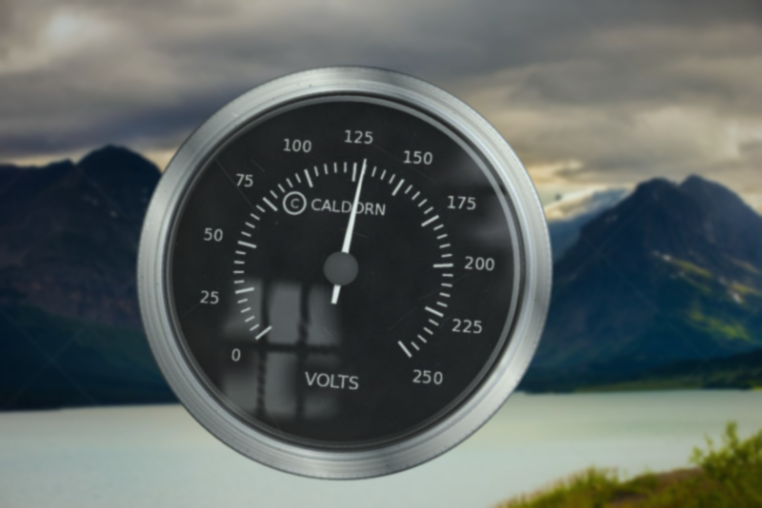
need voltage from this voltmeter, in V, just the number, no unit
130
